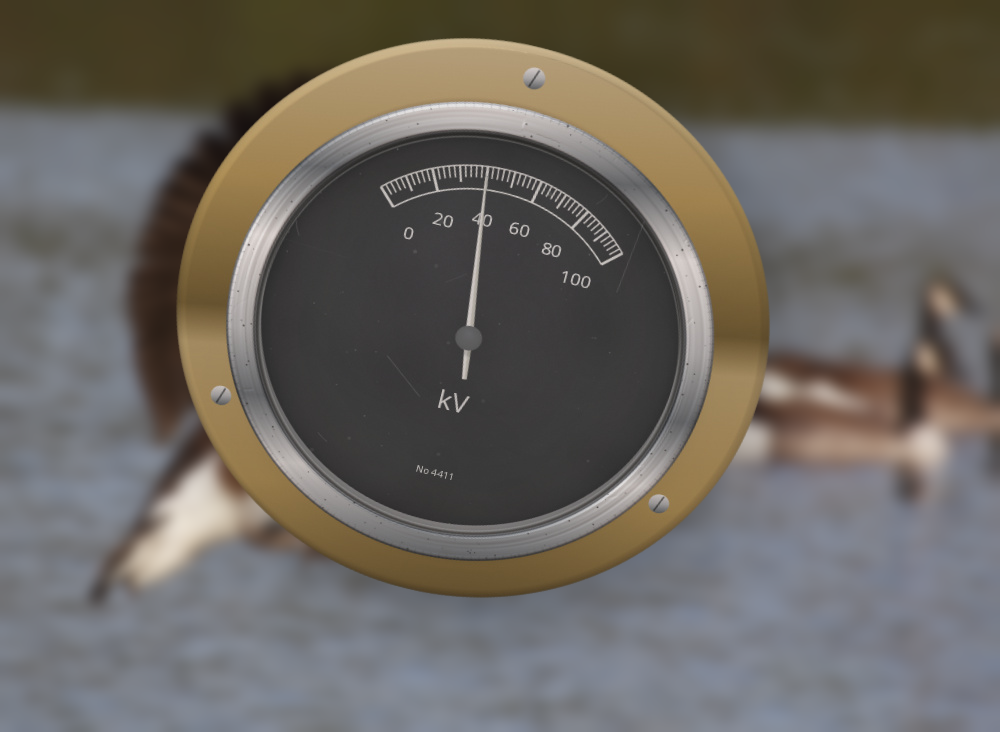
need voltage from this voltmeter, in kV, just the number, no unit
40
